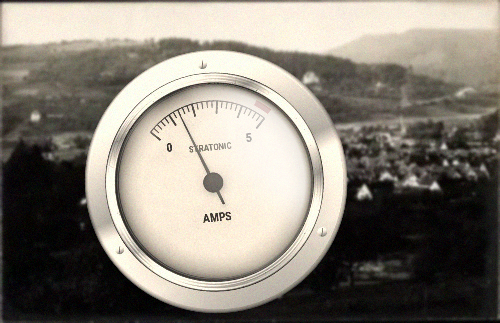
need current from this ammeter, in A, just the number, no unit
1.4
